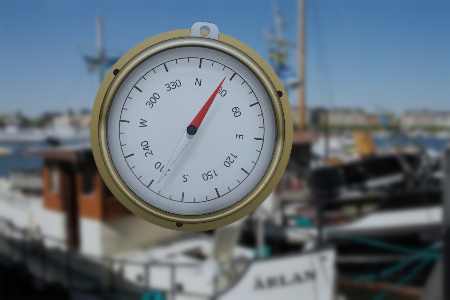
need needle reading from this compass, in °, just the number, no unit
25
